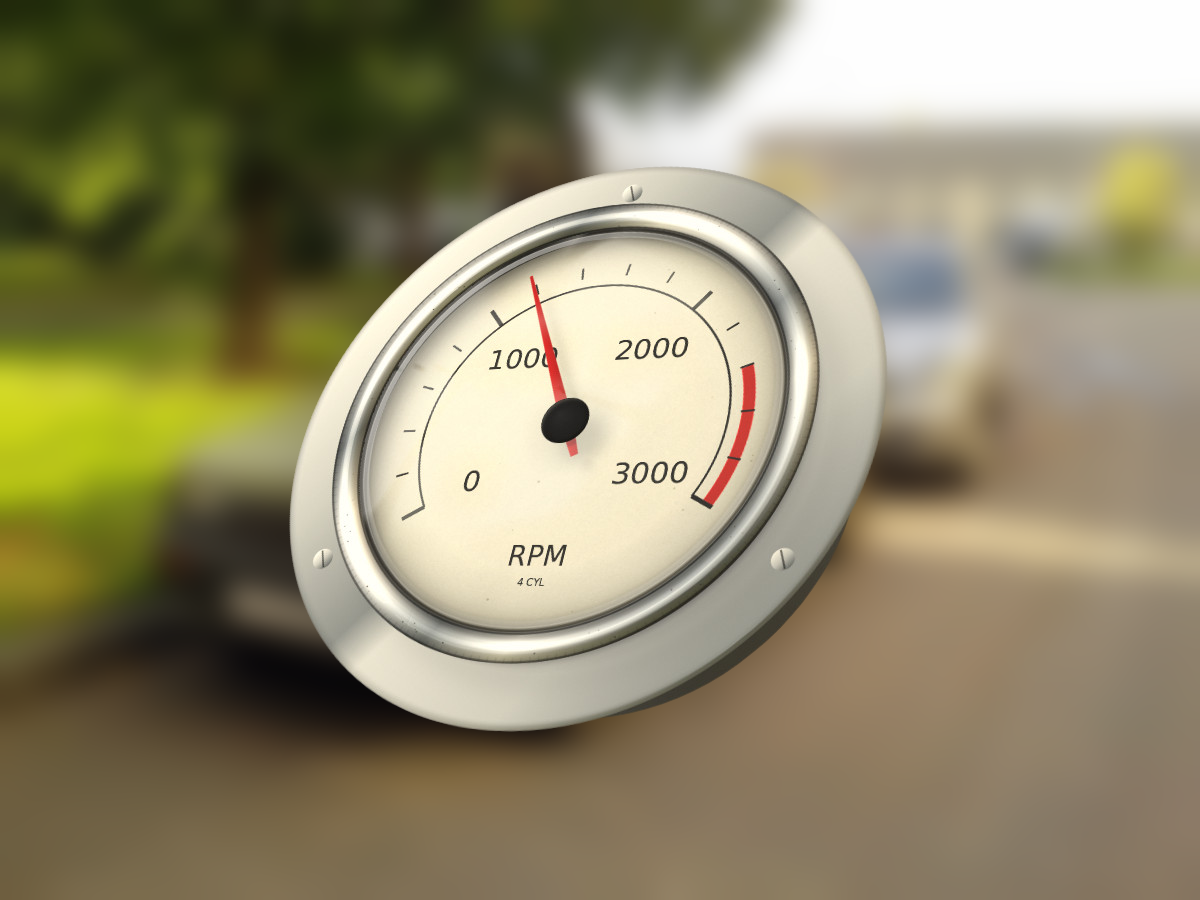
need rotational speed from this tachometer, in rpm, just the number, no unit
1200
